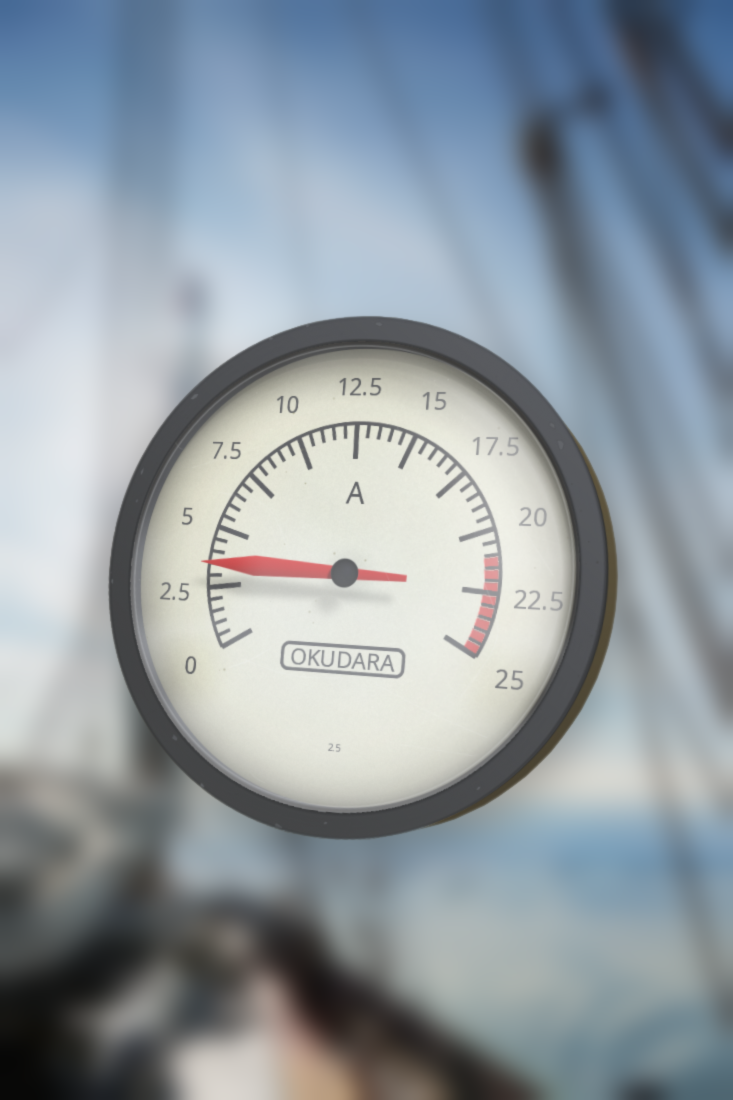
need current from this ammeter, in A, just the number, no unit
3.5
